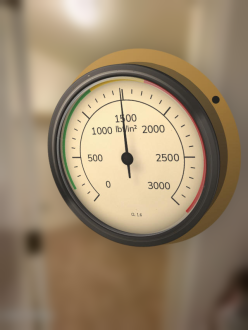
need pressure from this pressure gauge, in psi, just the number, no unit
1500
